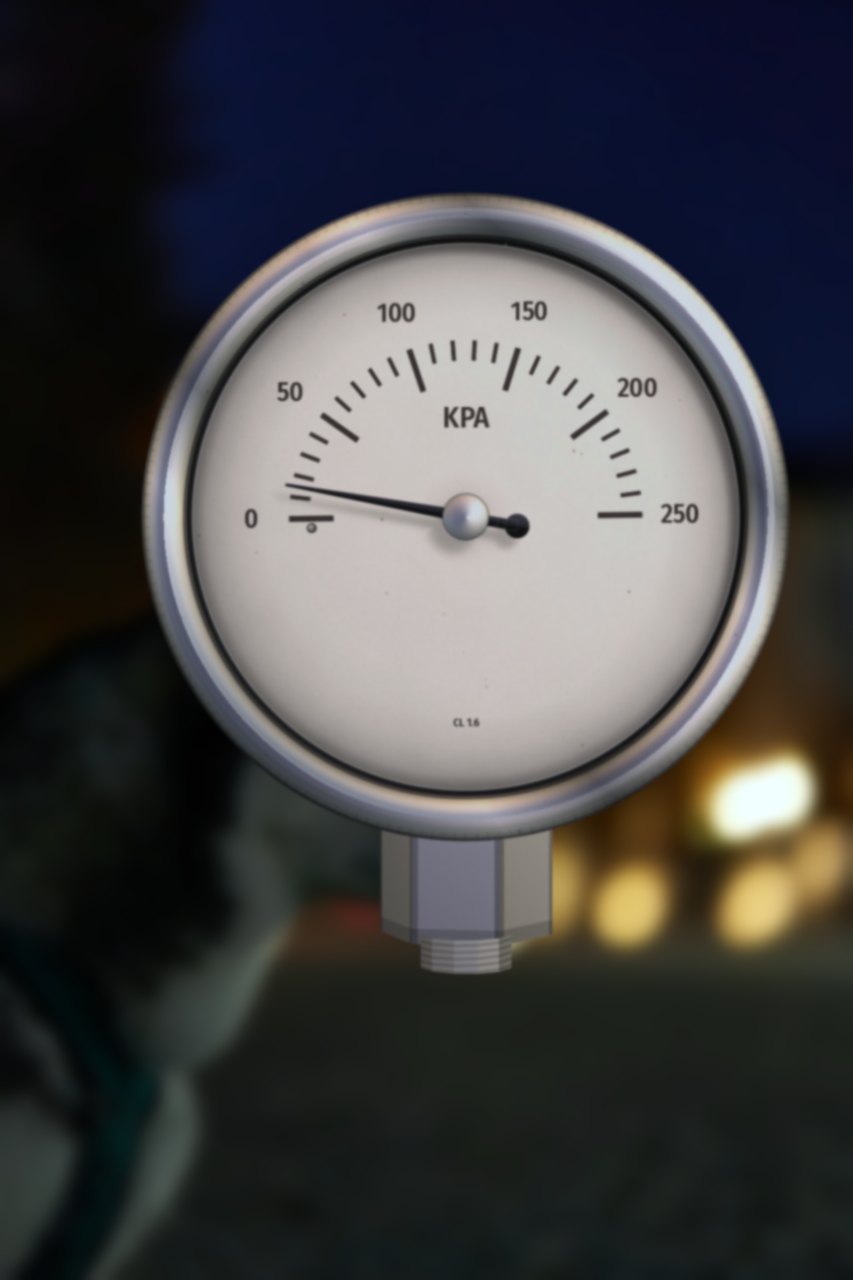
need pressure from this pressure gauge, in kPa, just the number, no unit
15
